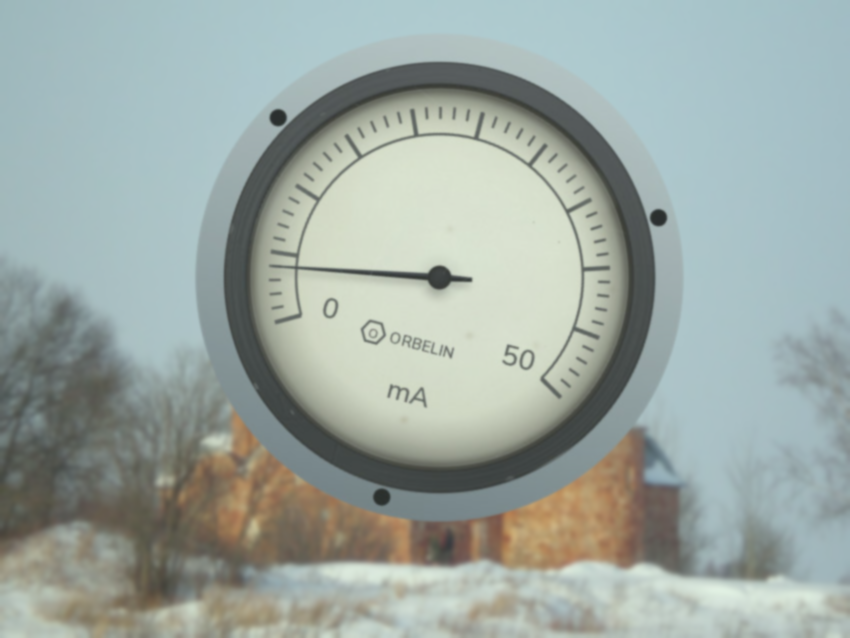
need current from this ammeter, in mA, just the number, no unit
4
